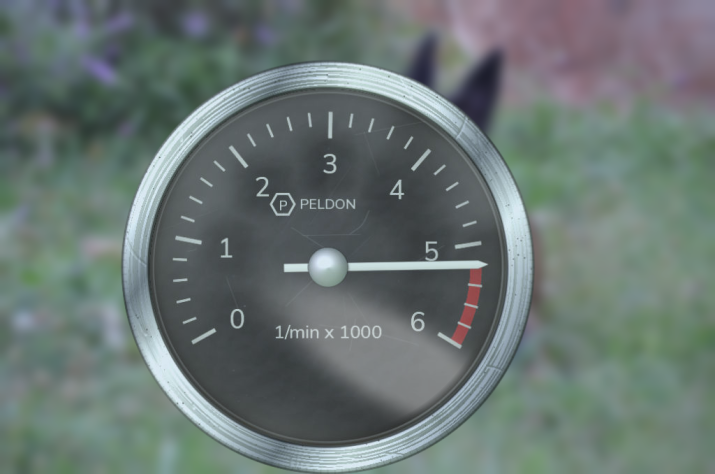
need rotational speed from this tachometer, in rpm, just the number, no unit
5200
